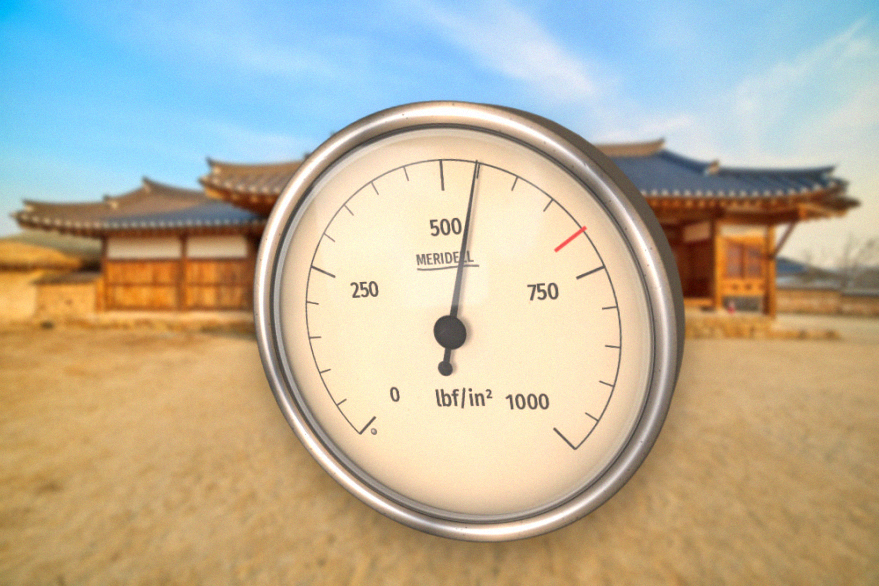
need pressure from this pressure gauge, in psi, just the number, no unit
550
